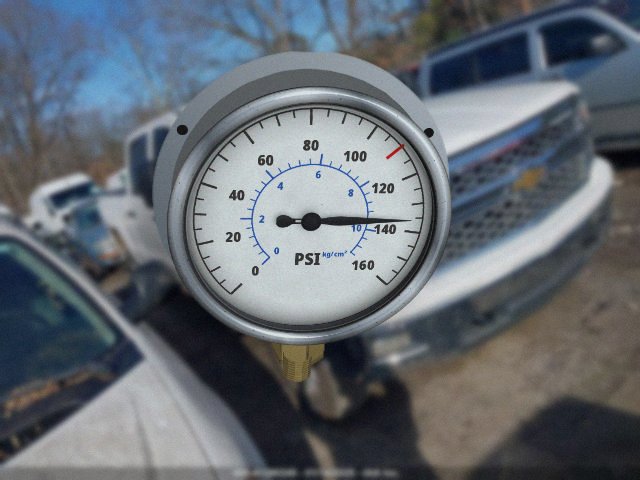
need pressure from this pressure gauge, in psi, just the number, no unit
135
